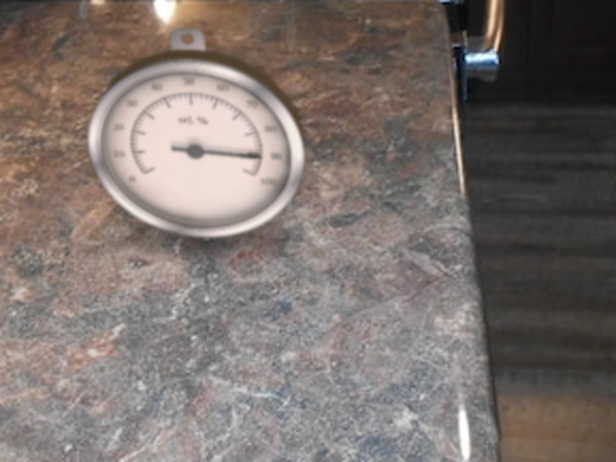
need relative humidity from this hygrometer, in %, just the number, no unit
90
